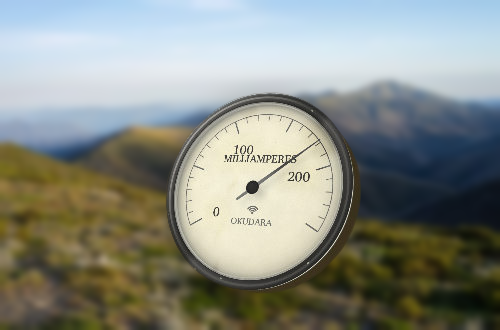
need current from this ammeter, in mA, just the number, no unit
180
